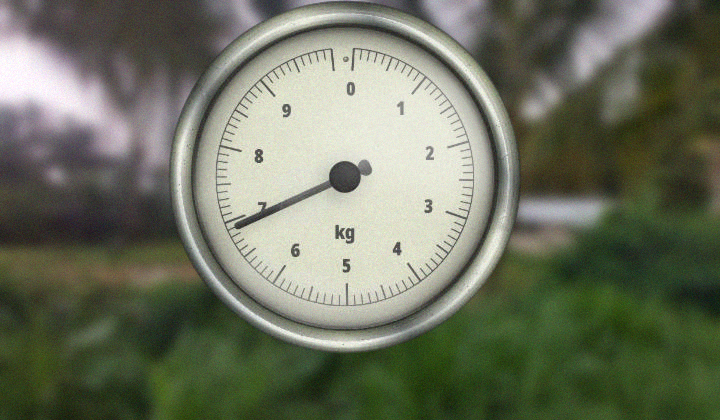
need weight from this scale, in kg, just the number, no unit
6.9
